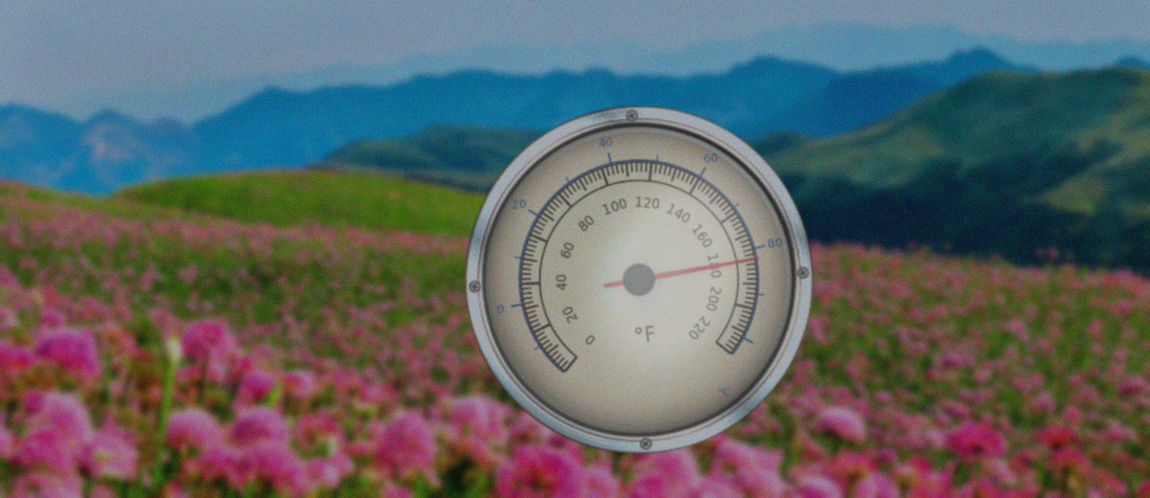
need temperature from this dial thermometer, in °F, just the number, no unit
180
